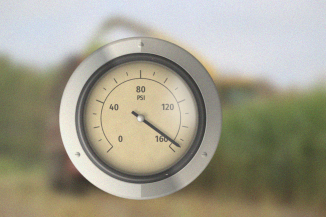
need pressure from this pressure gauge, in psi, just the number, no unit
155
